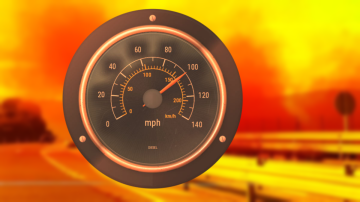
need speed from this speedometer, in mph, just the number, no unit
100
